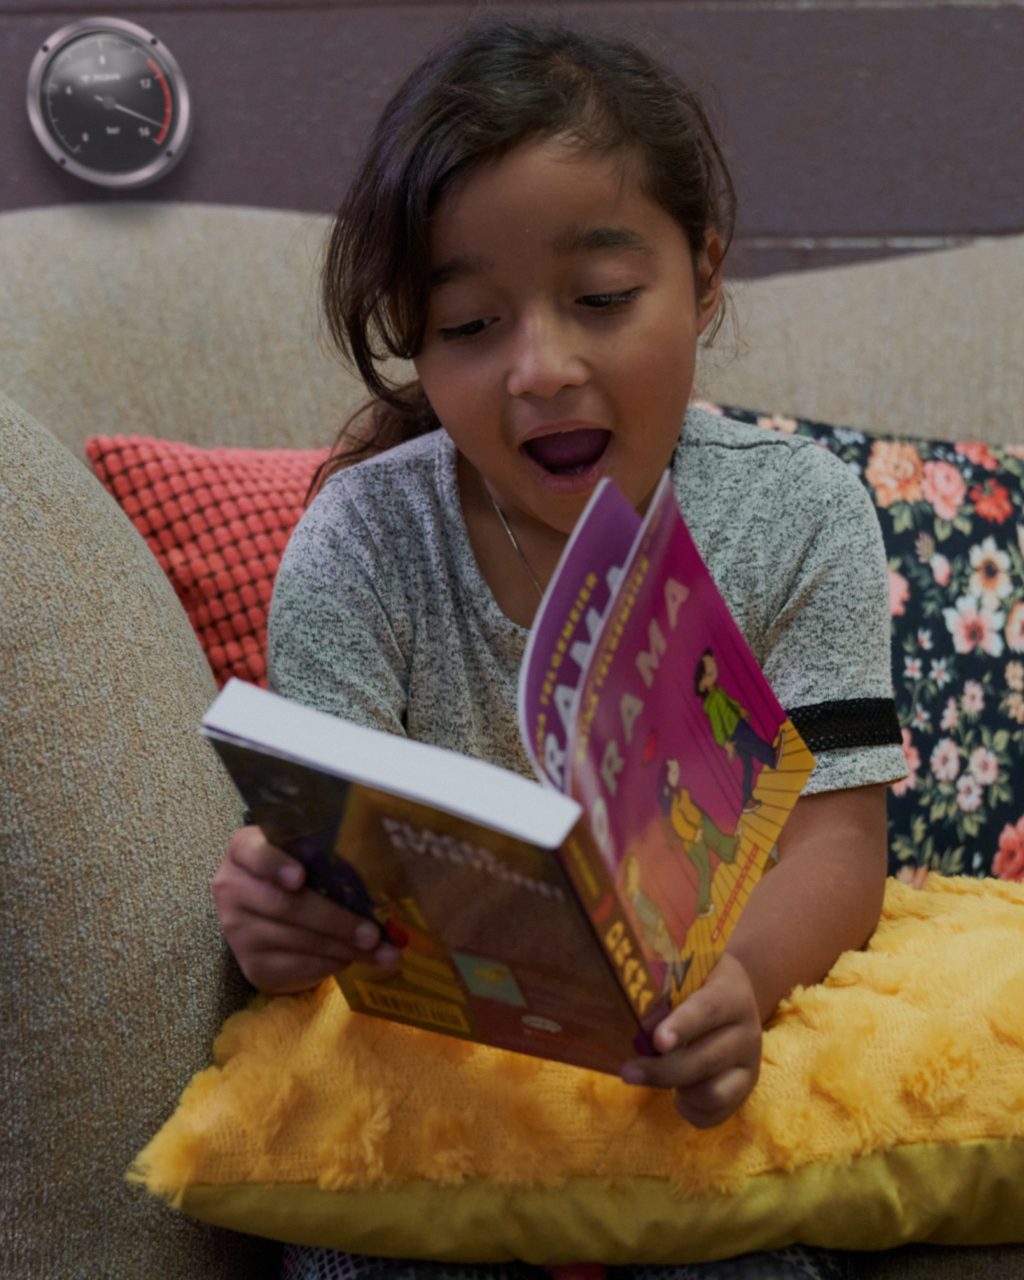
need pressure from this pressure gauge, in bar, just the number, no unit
15
